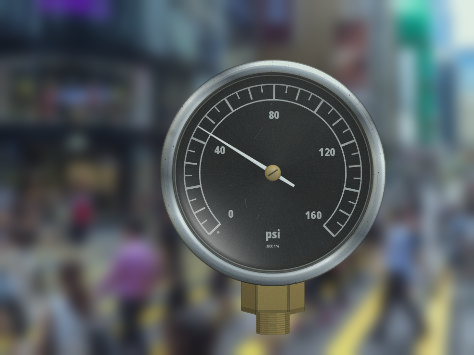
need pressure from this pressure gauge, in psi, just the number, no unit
45
